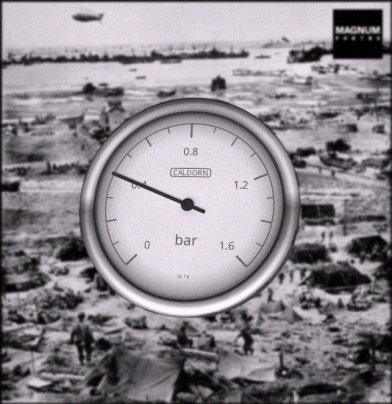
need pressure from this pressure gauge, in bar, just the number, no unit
0.4
